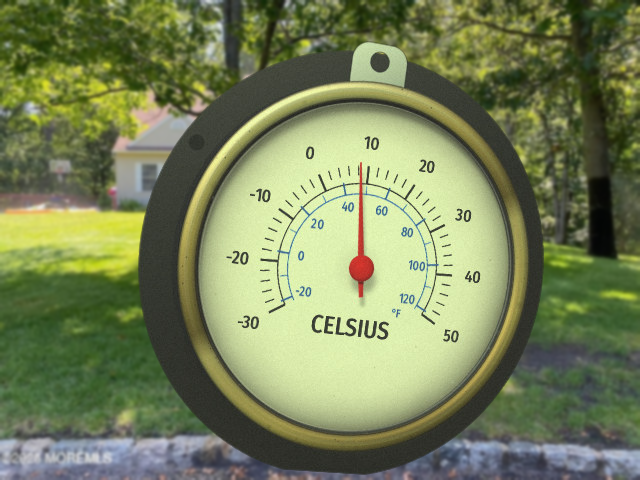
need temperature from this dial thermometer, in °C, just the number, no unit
8
